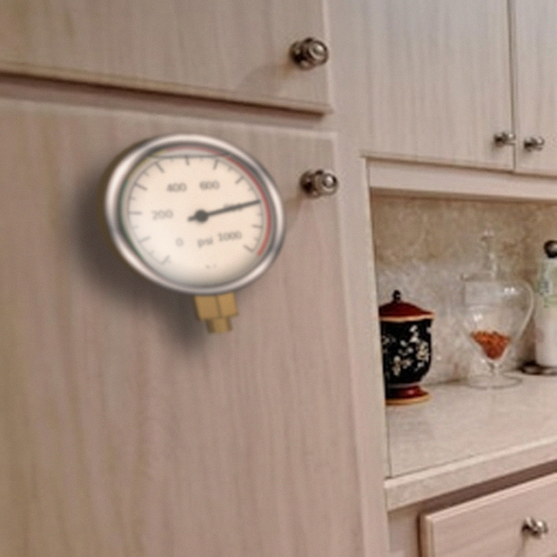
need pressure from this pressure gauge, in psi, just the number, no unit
800
